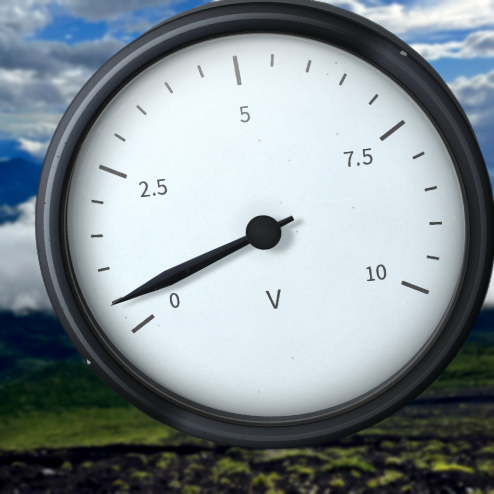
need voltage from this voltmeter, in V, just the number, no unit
0.5
